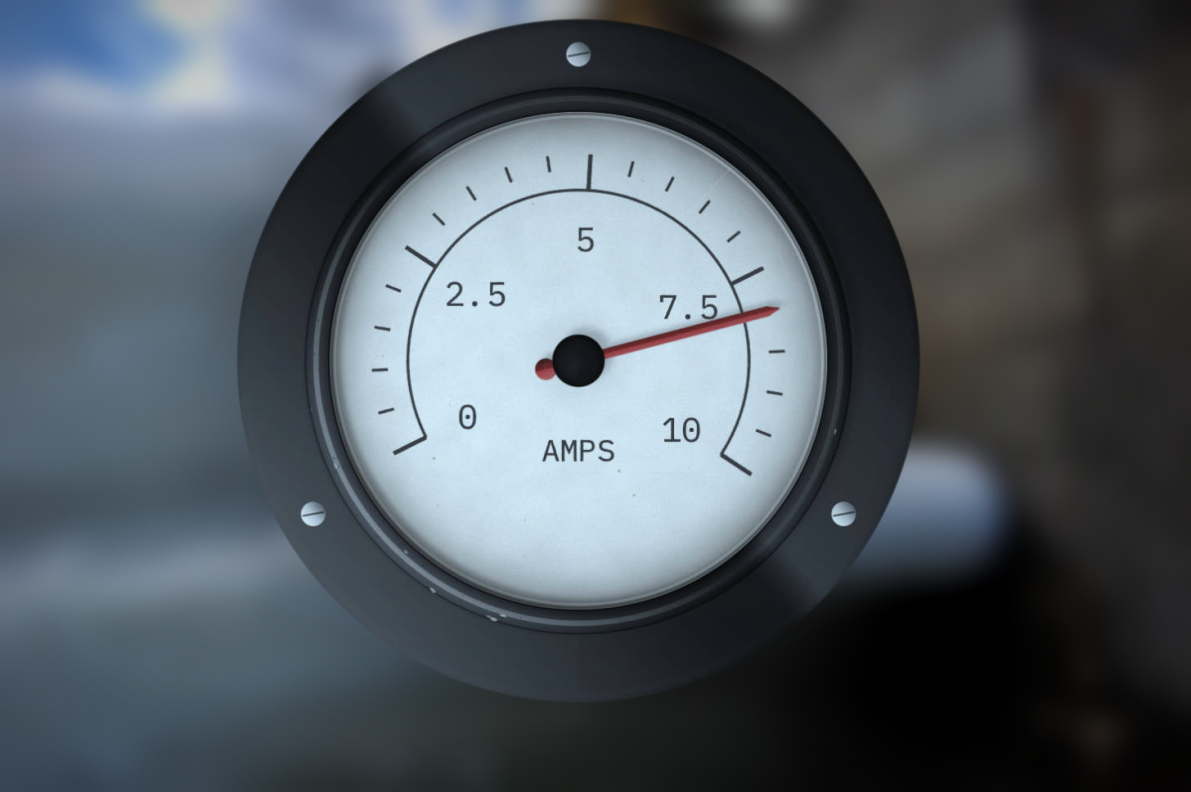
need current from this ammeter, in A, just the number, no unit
8
